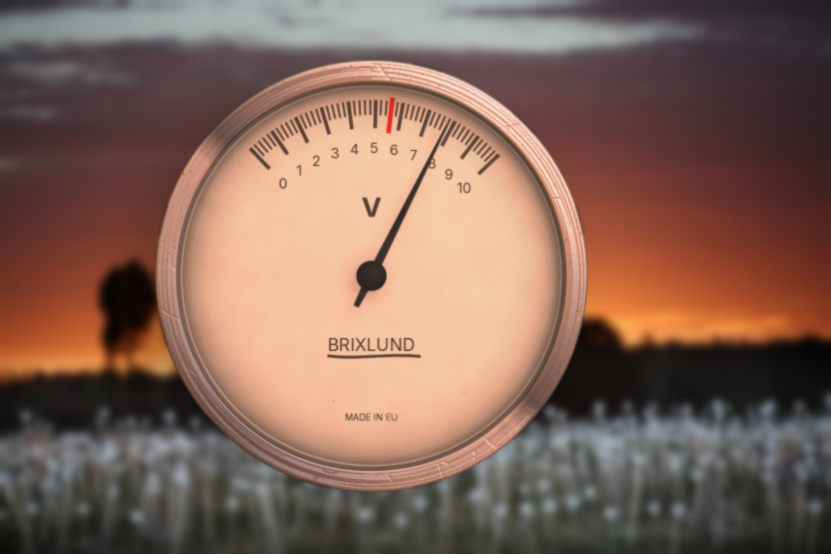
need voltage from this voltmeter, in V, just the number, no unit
7.8
